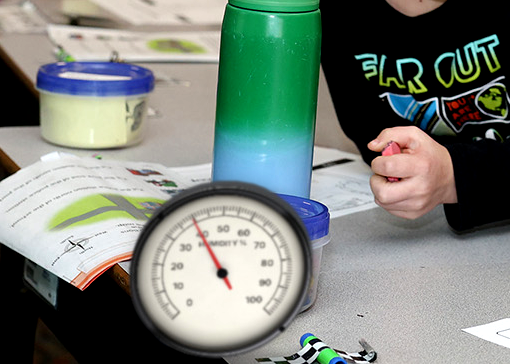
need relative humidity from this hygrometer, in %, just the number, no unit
40
